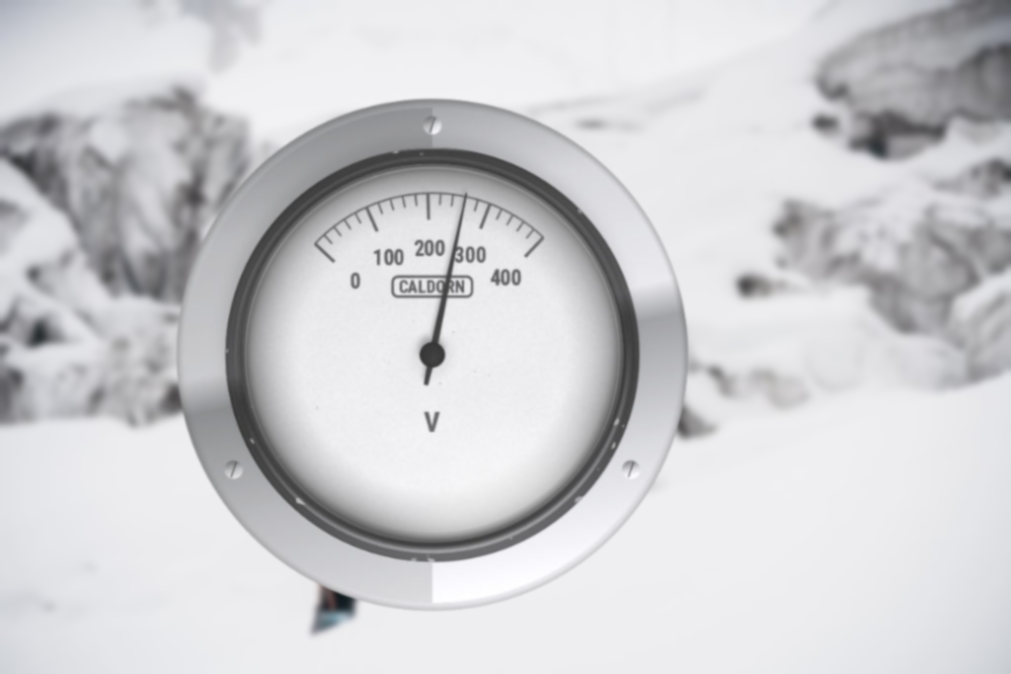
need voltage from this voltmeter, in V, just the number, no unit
260
